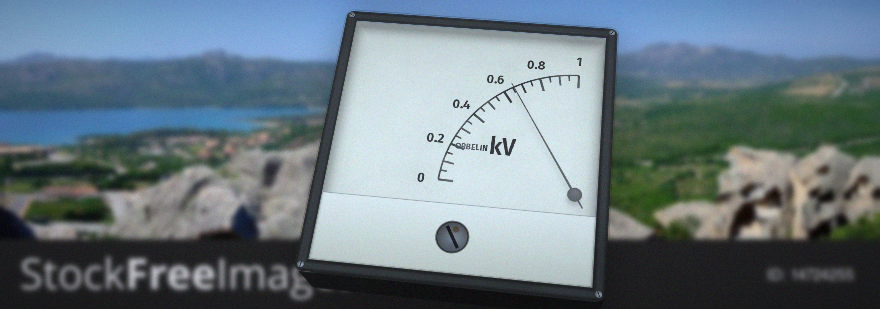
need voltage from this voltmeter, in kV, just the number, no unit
0.65
